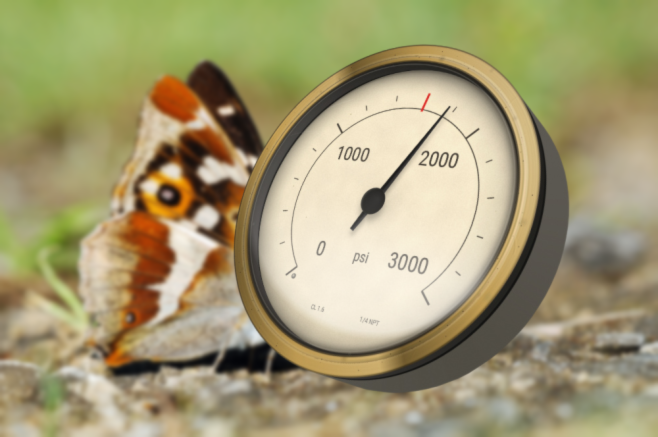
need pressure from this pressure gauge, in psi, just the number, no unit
1800
